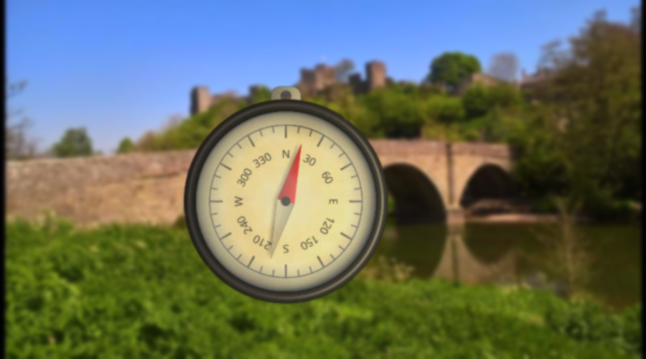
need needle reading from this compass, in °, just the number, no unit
15
